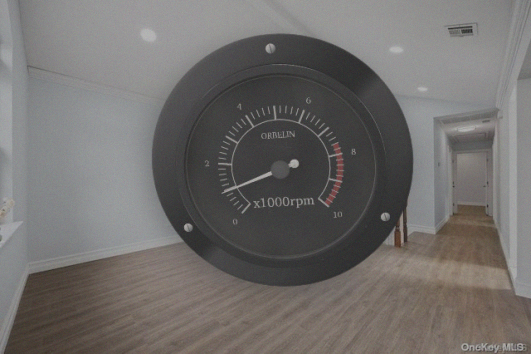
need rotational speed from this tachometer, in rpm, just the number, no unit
1000
